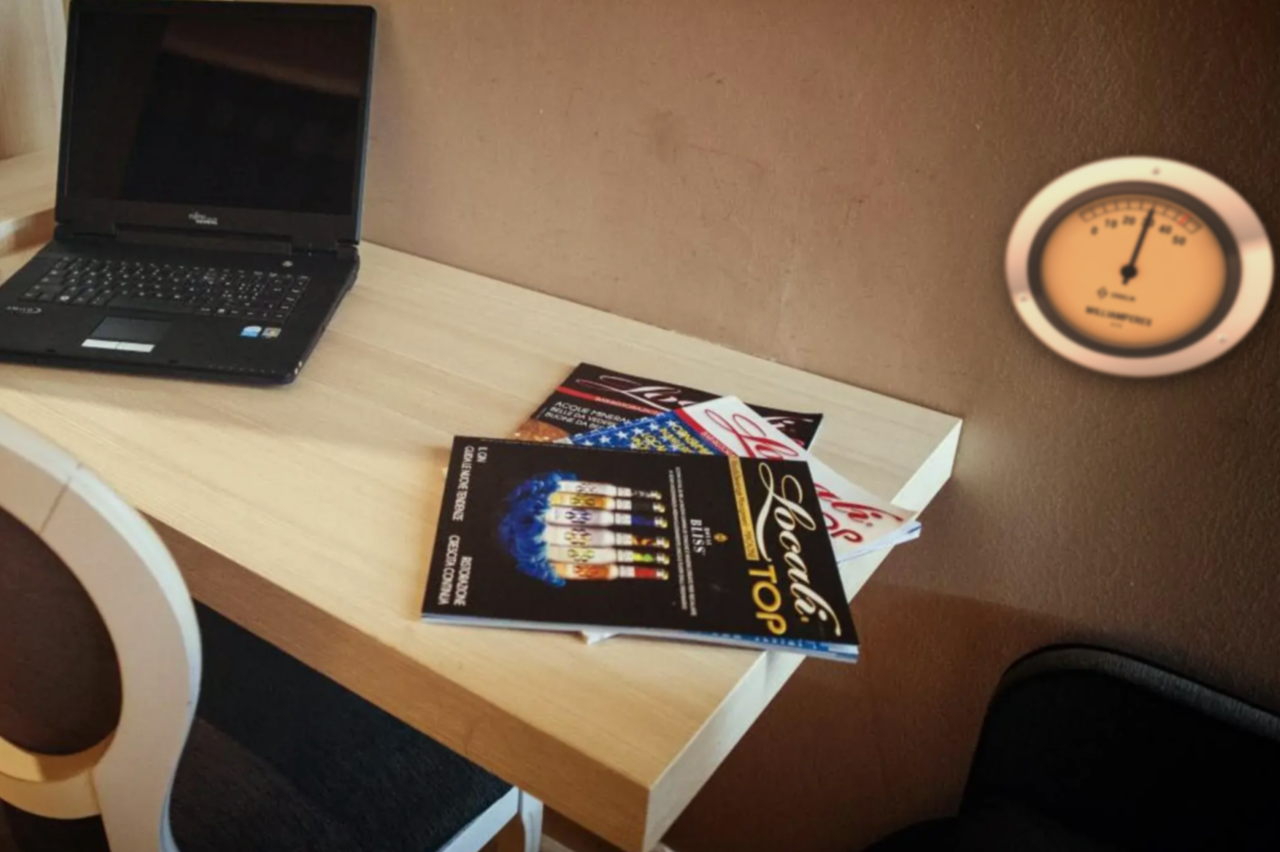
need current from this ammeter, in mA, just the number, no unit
30
